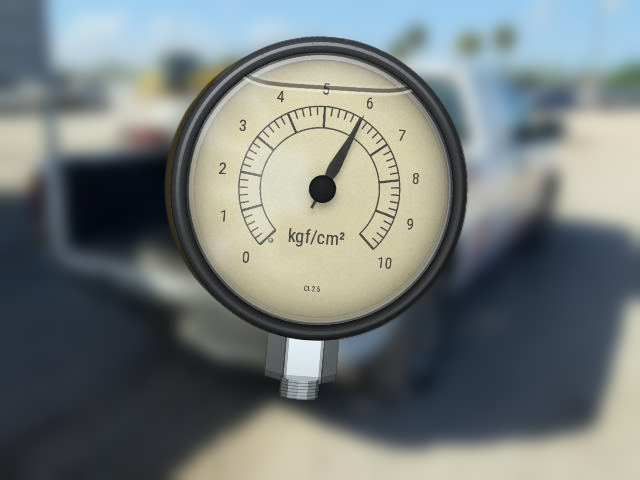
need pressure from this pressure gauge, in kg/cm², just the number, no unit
6
